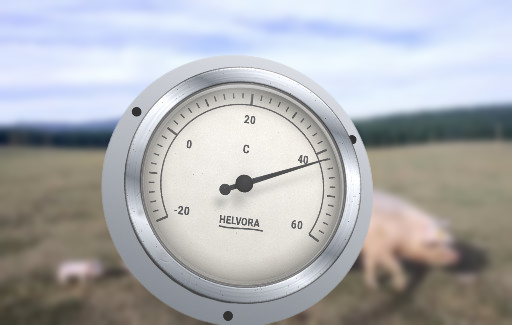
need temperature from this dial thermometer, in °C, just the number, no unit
42
